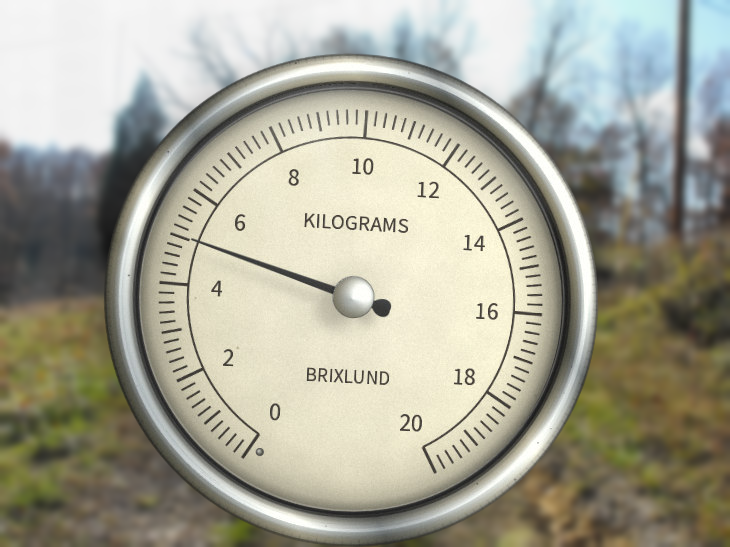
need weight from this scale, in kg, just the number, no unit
5
